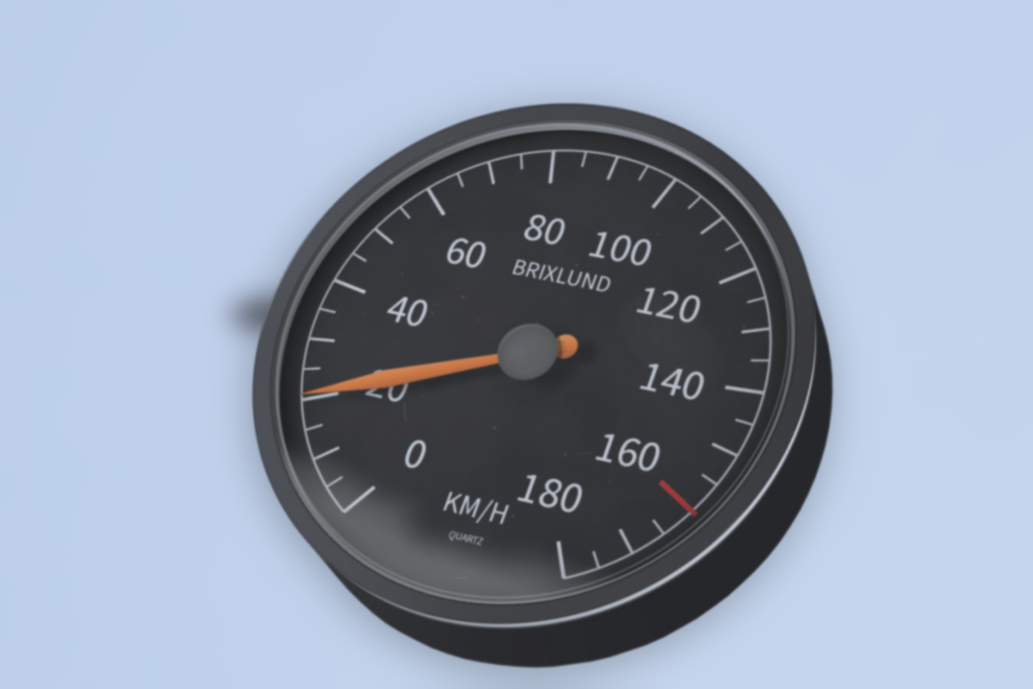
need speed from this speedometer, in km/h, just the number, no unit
20
